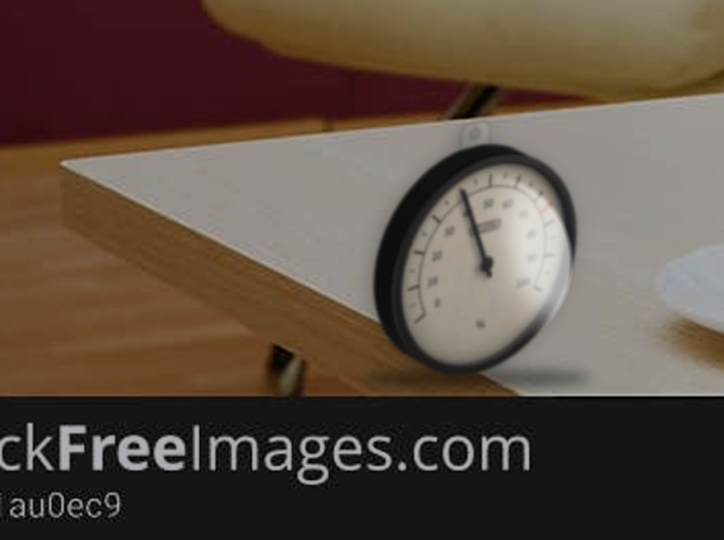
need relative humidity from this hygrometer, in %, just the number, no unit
40
